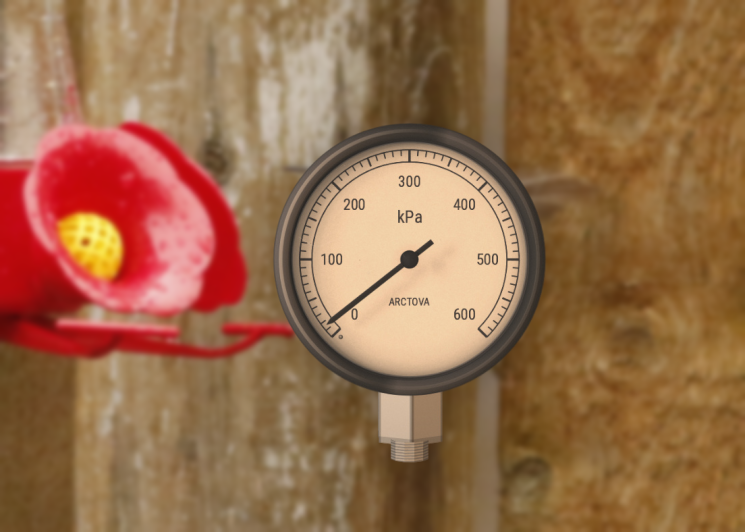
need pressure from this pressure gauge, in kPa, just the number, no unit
15
